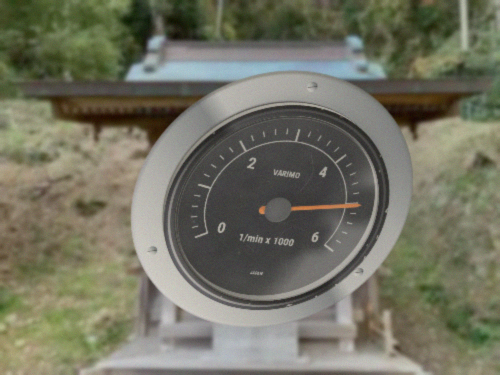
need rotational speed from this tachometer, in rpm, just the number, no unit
5000
